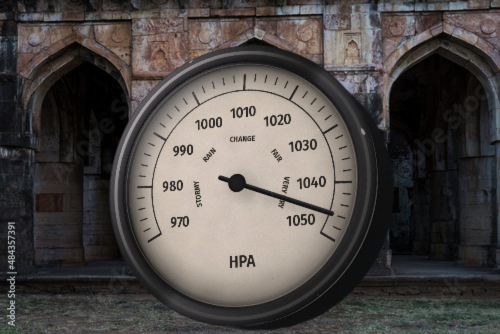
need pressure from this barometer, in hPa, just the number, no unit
1046
